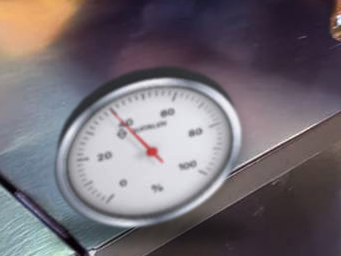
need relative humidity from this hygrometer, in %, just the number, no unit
40
